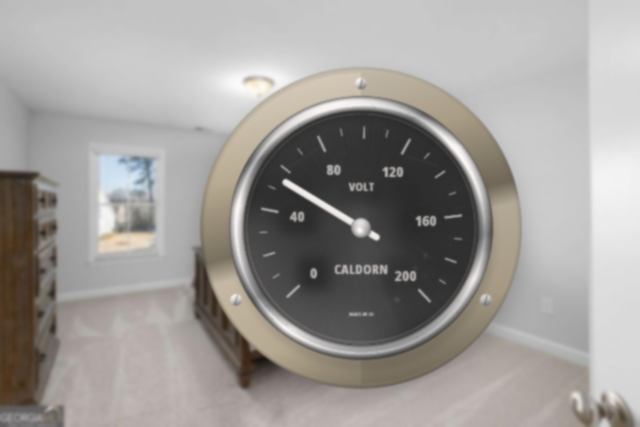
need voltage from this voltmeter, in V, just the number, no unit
55
